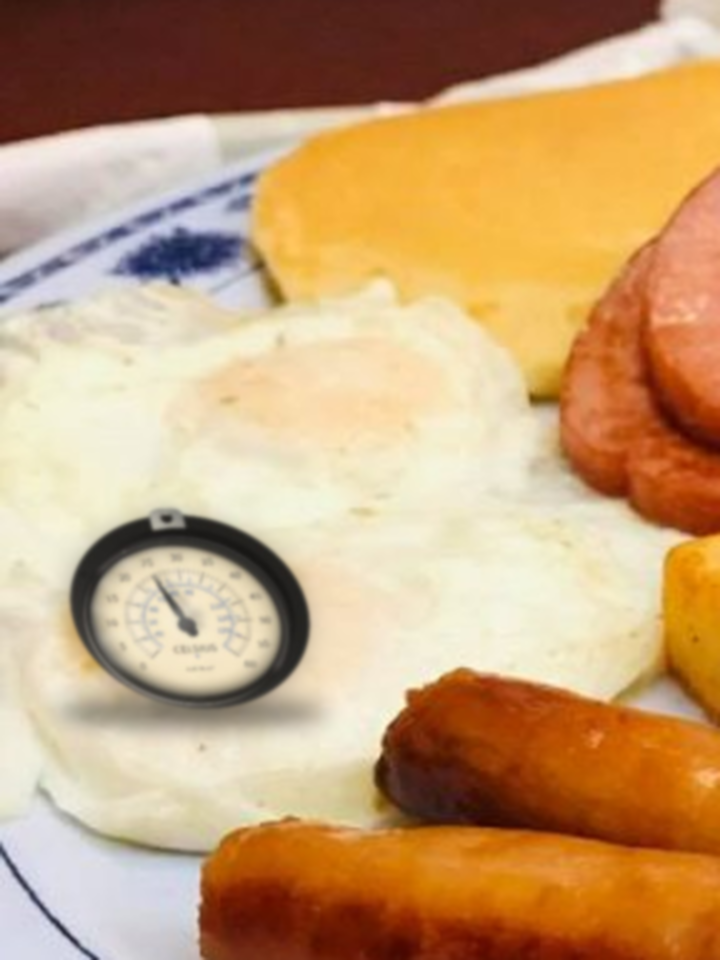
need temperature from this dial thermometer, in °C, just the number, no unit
25
